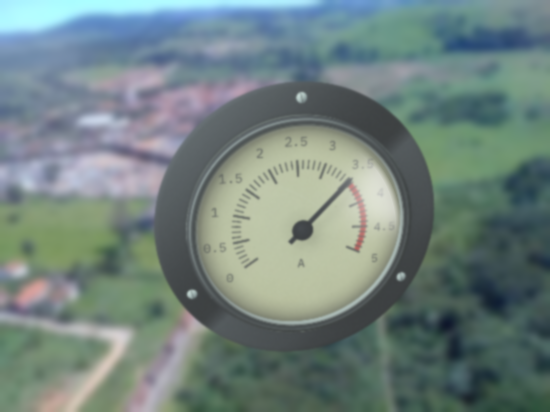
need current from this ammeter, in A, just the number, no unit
3.5
